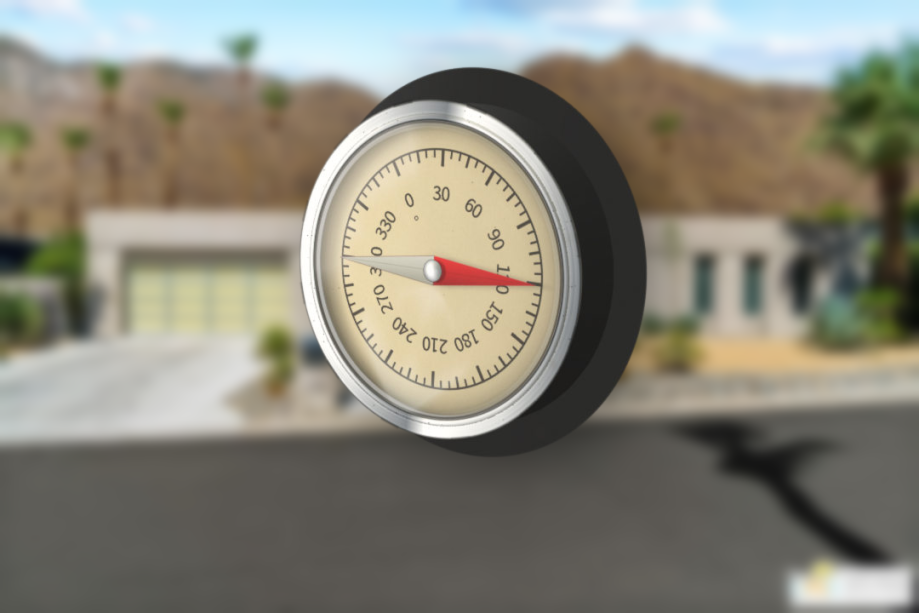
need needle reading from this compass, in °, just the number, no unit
120
